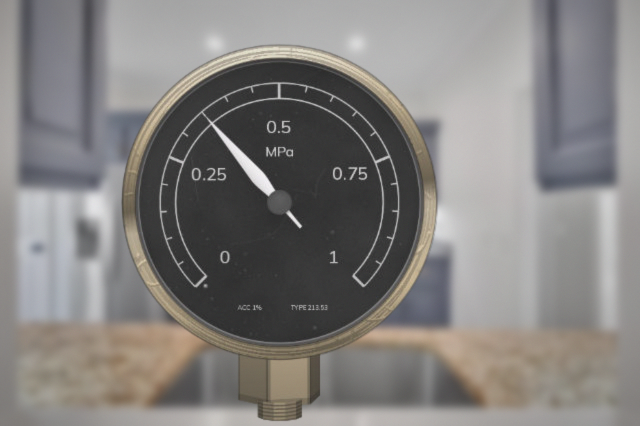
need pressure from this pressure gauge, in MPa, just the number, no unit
0.35
